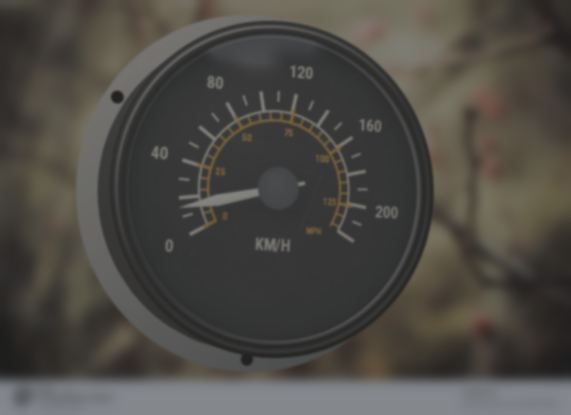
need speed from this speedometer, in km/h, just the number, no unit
15
